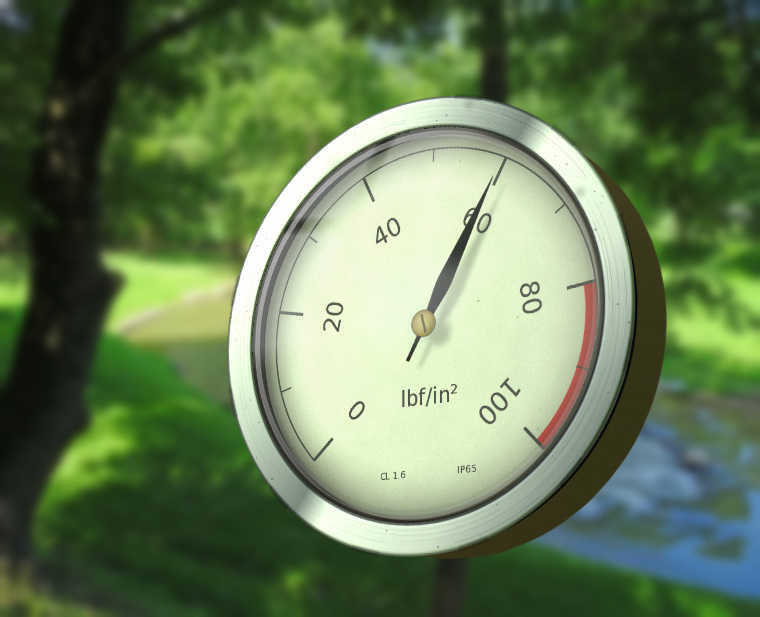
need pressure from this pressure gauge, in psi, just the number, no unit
60
